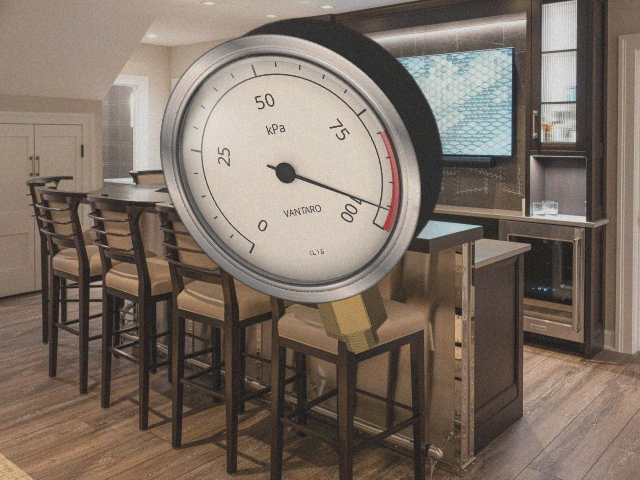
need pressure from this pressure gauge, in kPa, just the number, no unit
95
